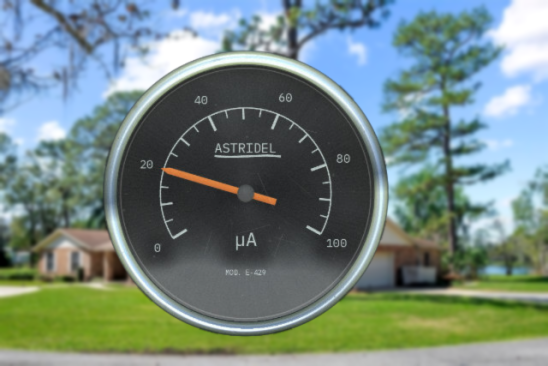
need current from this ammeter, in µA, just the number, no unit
20
